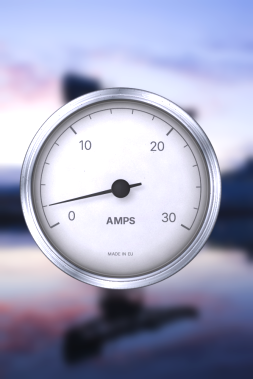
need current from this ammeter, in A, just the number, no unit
2
